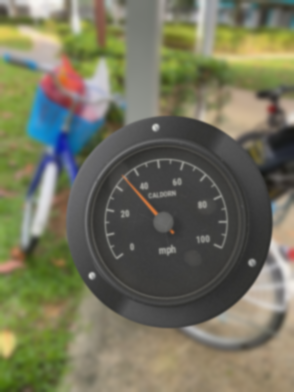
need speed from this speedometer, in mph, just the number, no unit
35
